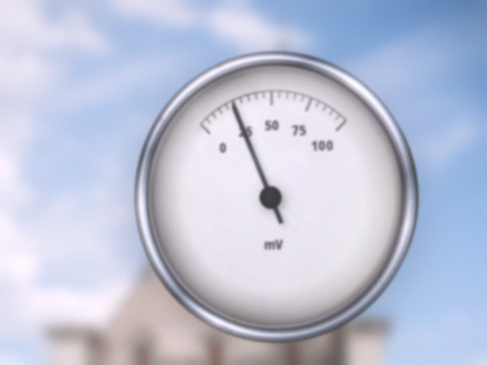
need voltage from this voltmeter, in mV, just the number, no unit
25
